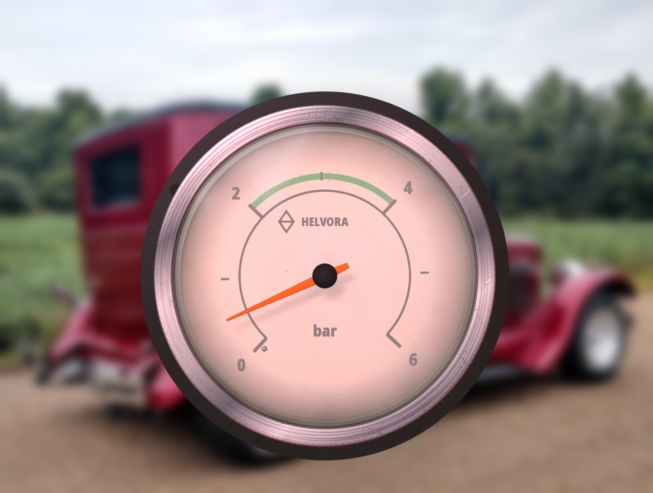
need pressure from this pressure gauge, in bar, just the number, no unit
0.5
